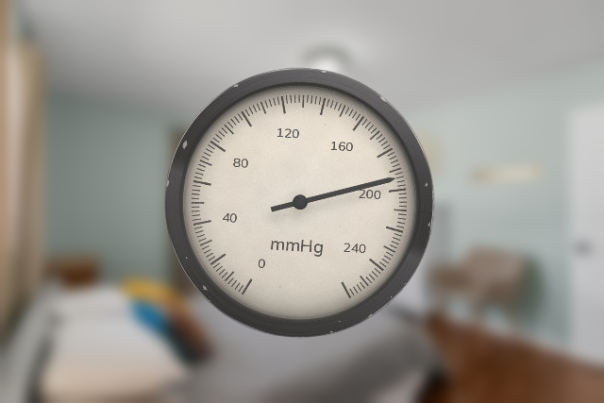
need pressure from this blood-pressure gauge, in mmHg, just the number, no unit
194
